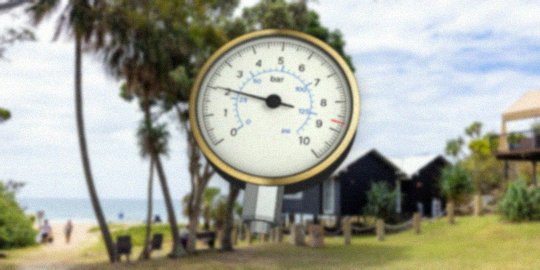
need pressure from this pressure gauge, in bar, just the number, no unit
2
